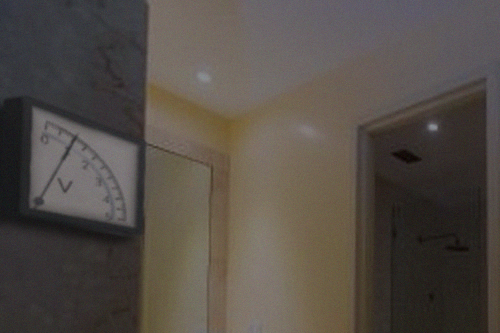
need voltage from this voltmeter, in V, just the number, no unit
1
